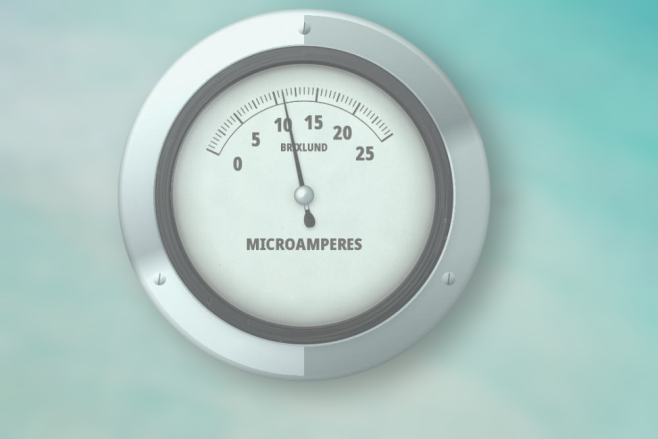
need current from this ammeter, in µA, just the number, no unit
11
